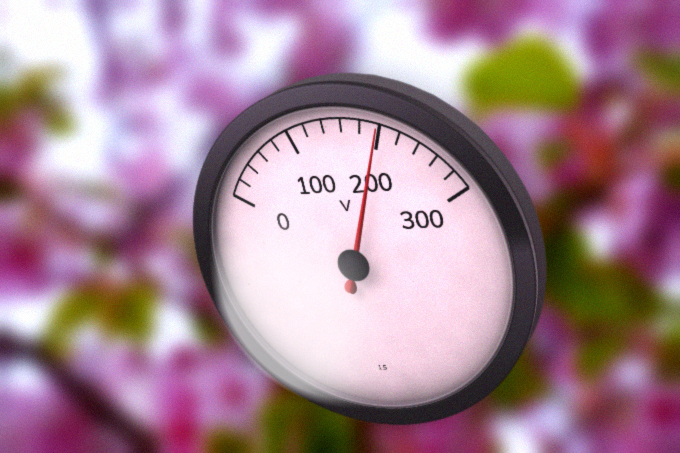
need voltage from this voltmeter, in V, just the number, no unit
200
